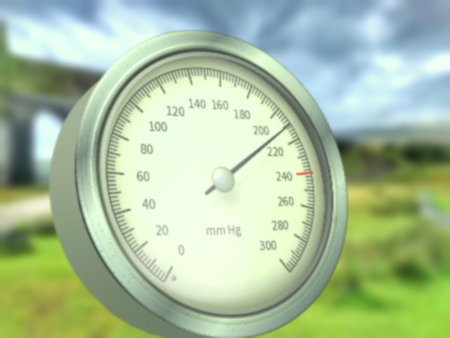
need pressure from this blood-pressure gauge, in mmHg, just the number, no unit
210
